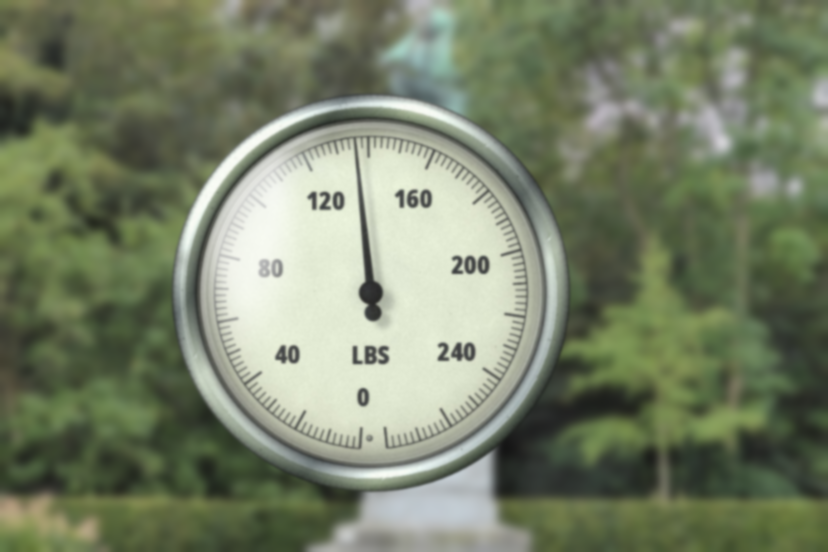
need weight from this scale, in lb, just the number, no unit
136
